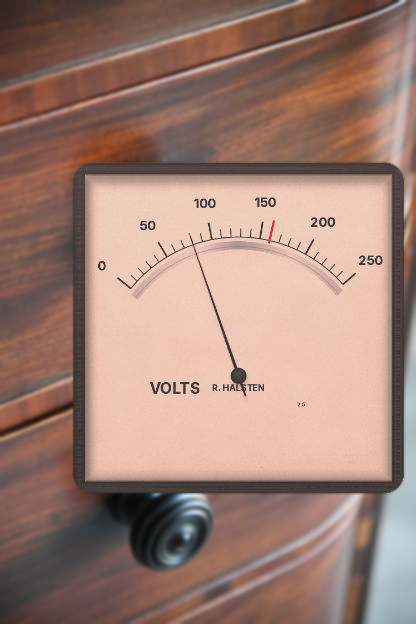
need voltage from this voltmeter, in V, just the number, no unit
80
